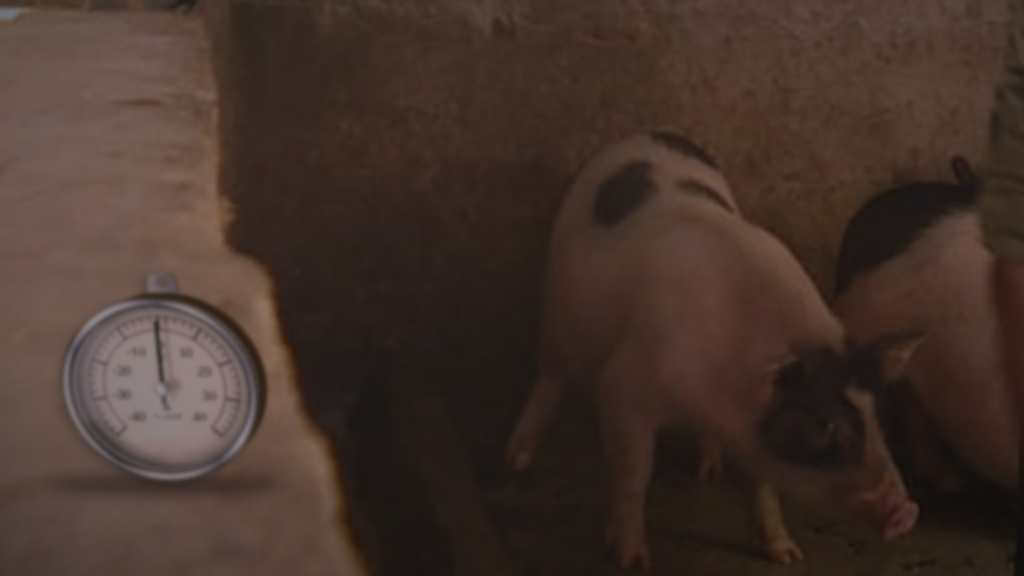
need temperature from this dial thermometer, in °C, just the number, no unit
0
